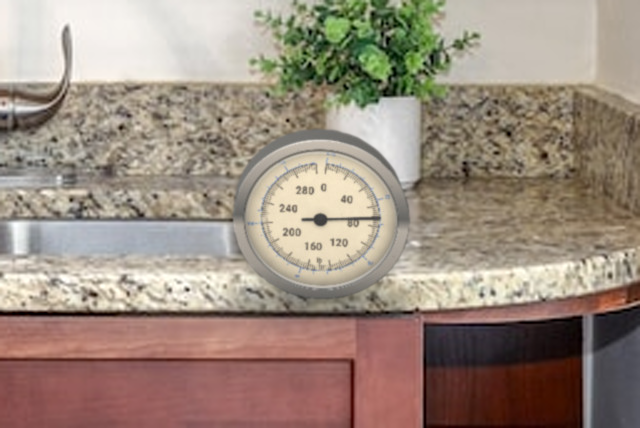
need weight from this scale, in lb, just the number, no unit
70
